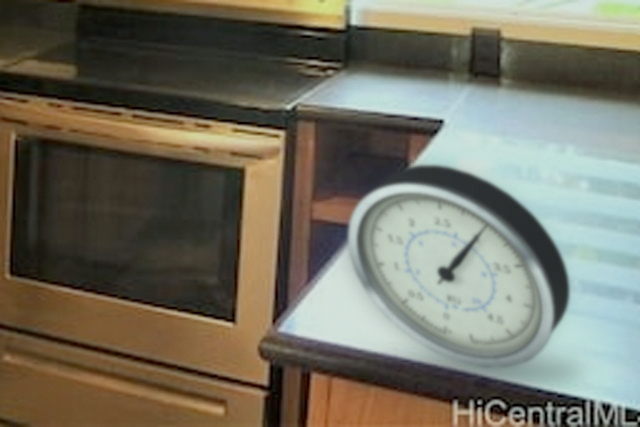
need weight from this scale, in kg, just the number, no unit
3
